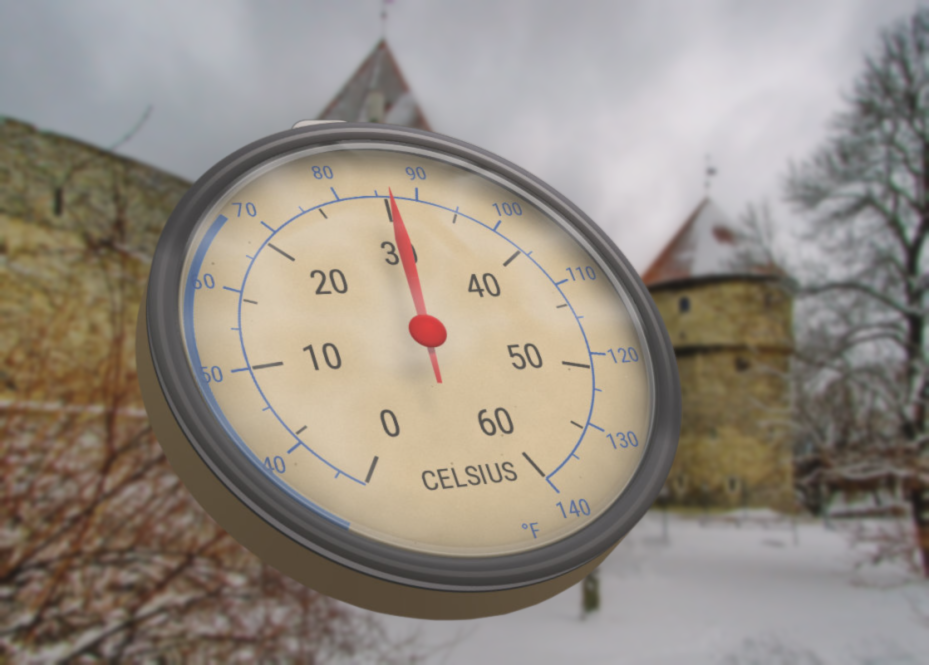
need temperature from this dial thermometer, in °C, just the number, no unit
30
